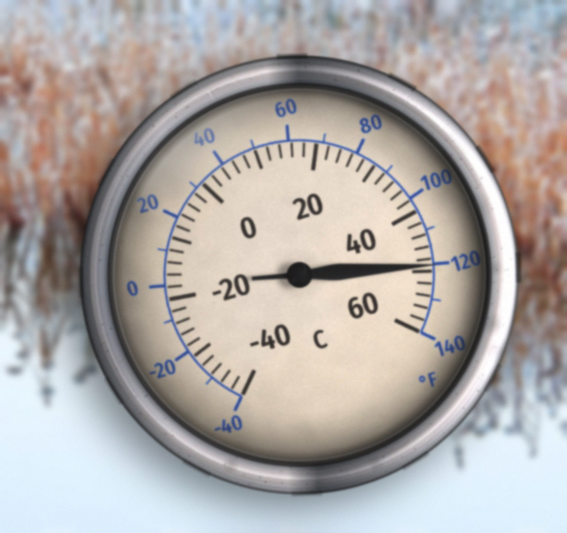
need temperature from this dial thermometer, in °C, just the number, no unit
49
